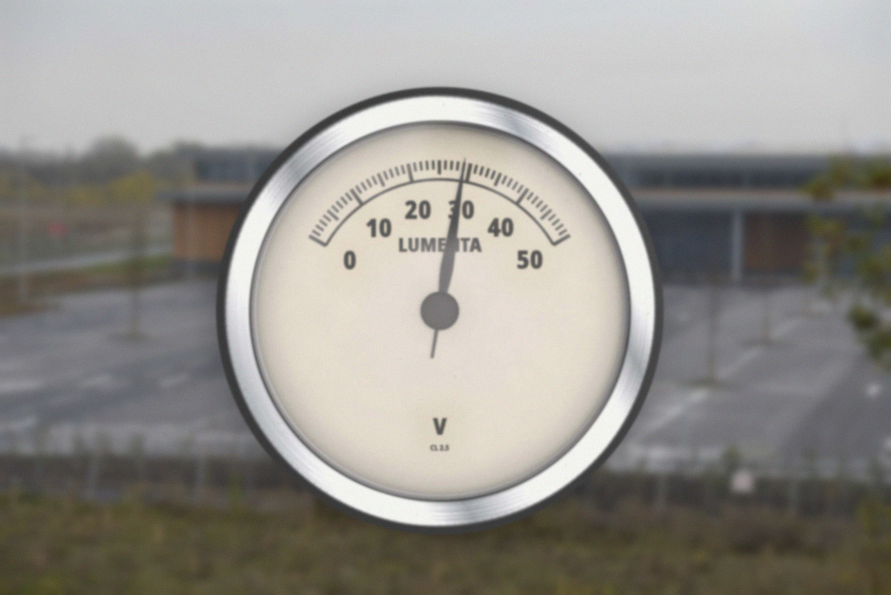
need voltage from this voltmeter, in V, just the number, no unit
29
